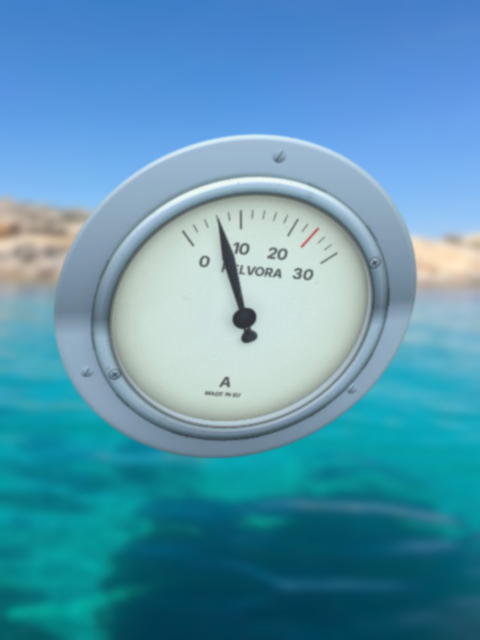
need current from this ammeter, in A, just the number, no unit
6
